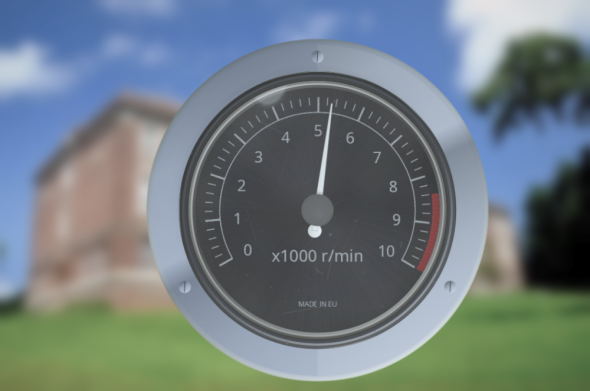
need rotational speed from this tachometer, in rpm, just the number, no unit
5300
